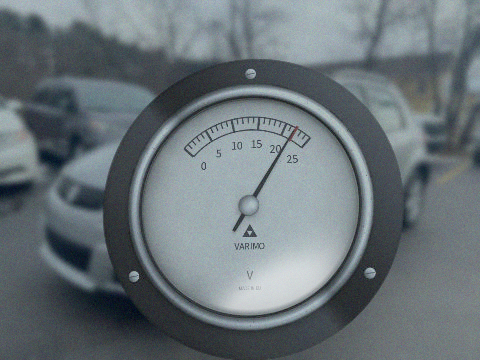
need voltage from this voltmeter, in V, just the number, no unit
22
